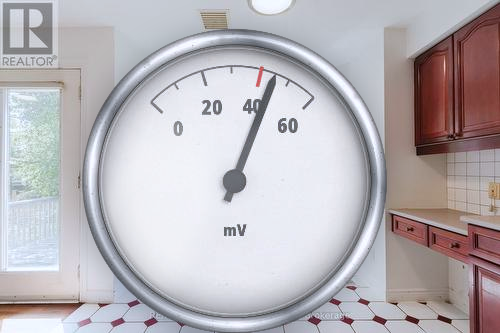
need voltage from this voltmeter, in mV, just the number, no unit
45
